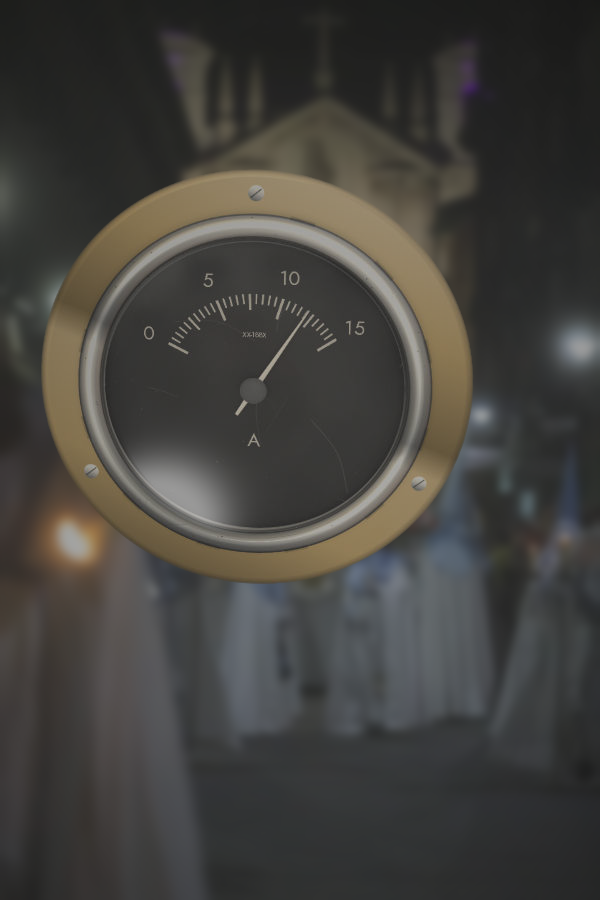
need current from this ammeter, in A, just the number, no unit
12
